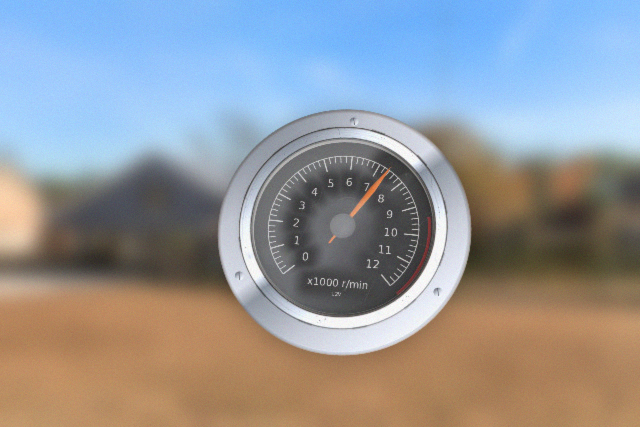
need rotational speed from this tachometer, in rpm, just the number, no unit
7400
